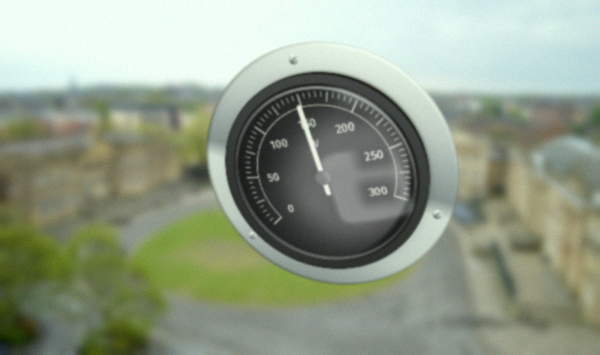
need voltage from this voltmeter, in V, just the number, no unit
150
